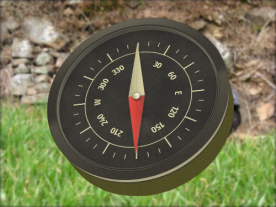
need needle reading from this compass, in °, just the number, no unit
180
